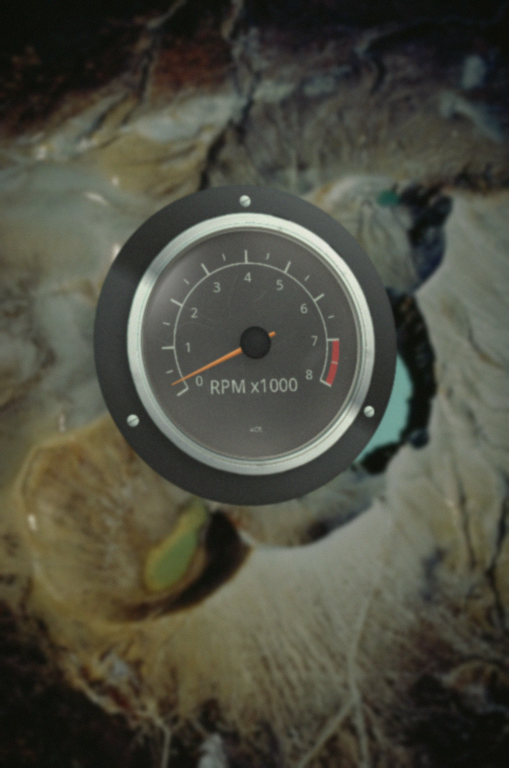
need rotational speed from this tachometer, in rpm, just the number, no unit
250
